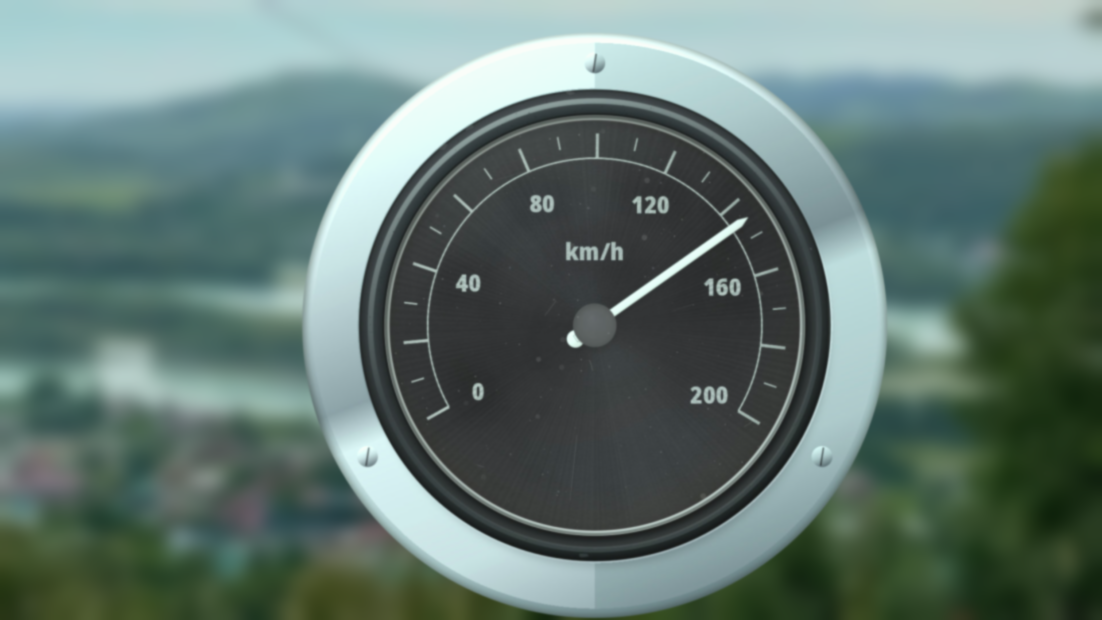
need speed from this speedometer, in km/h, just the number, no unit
145
